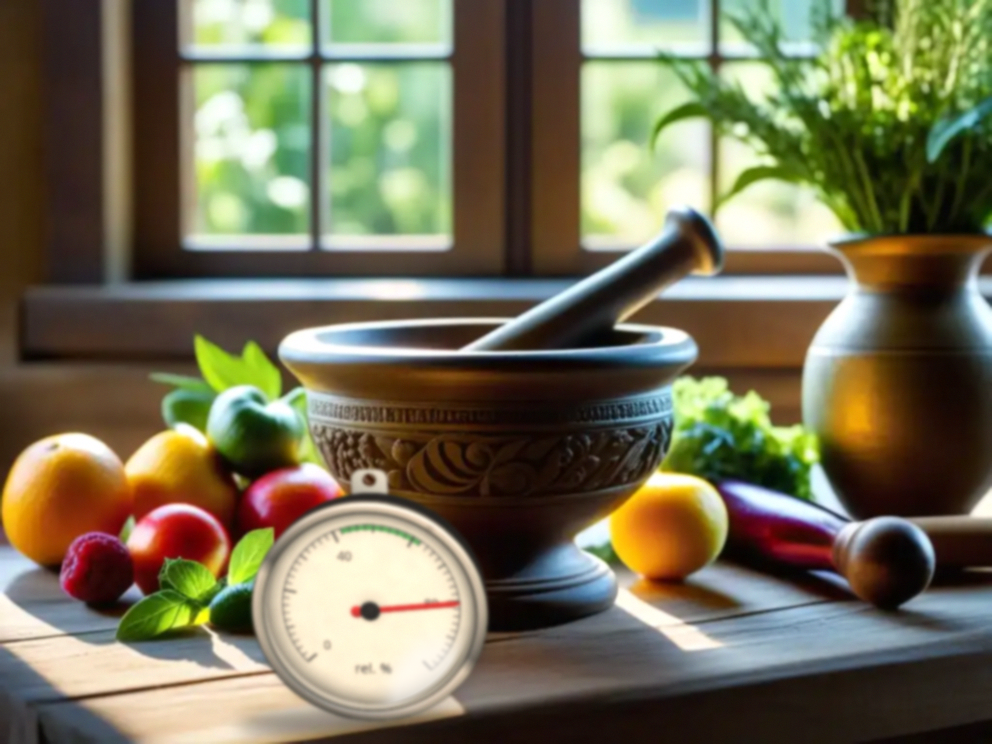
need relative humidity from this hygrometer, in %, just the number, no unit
80
